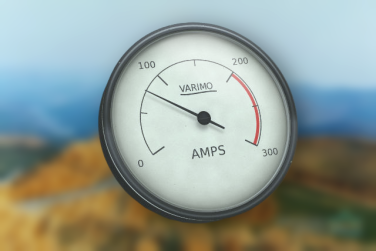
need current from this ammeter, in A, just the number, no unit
75
